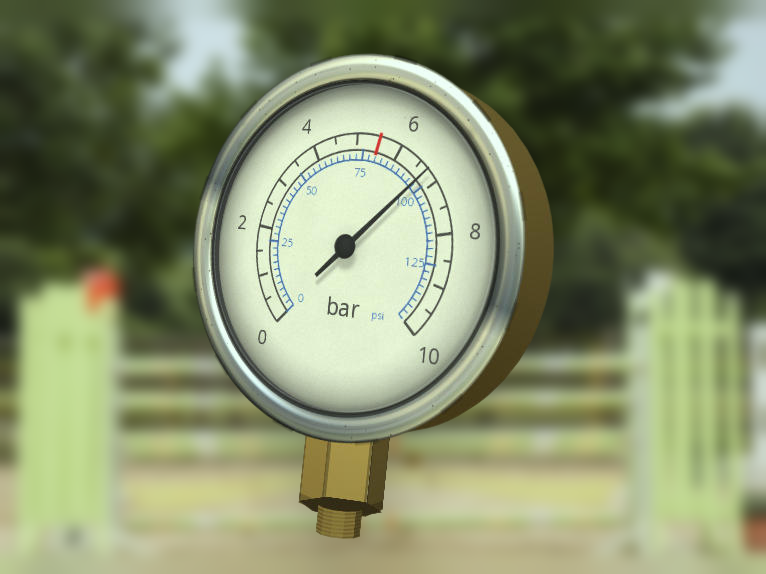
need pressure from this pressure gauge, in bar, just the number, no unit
6.75
